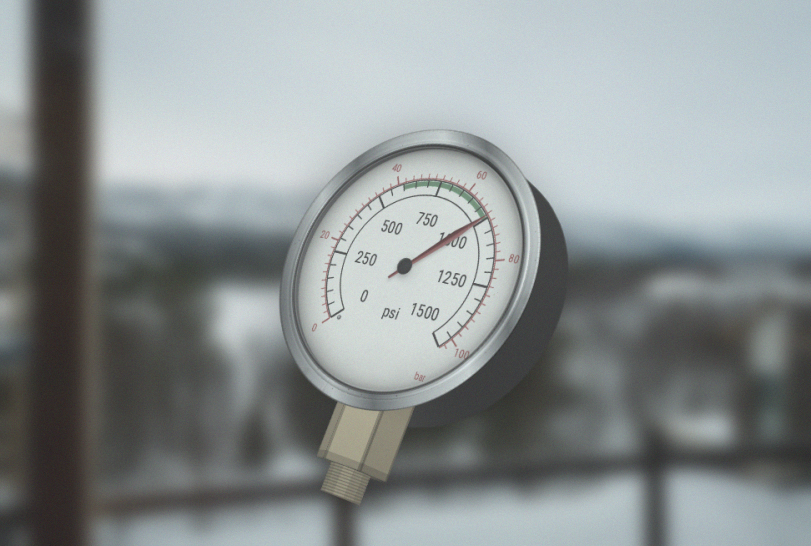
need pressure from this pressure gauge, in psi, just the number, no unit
1000
